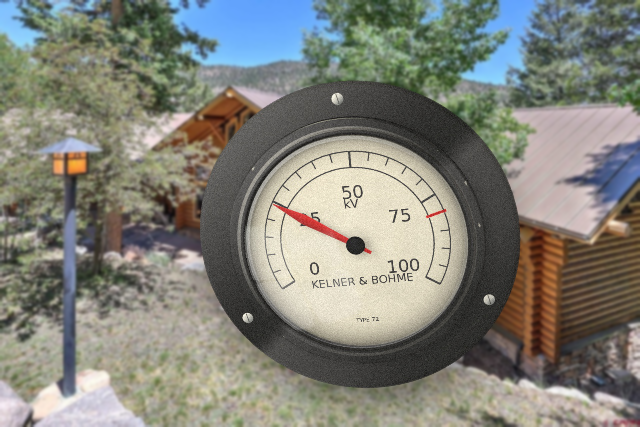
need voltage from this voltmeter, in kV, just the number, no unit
25
